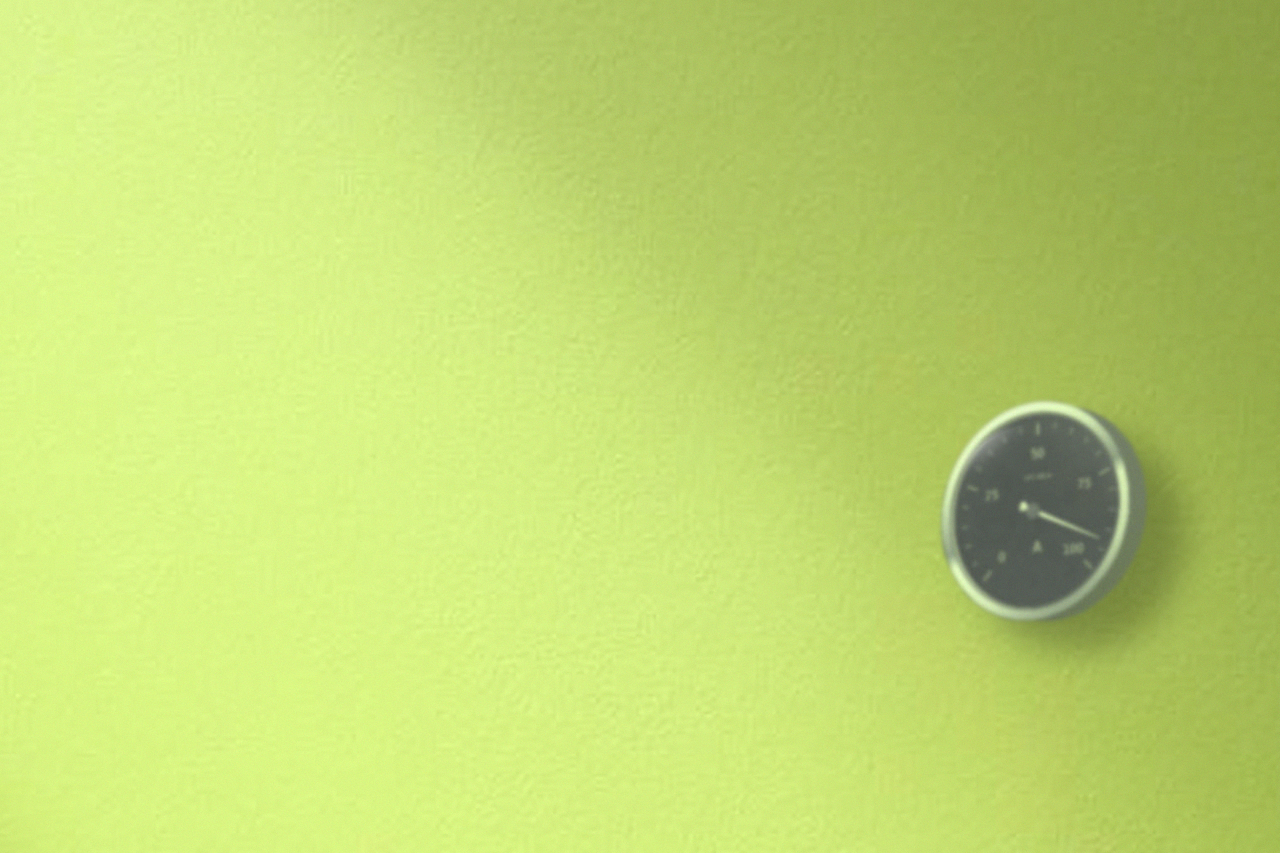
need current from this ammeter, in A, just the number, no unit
92.5
